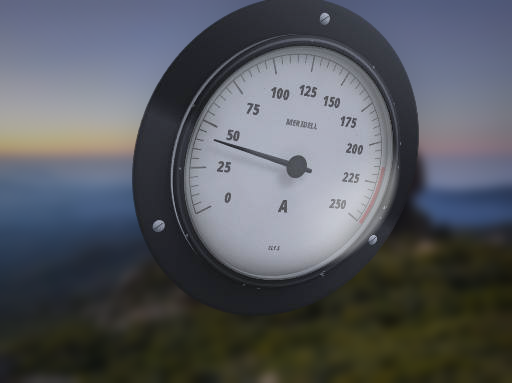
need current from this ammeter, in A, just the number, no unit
42.5
